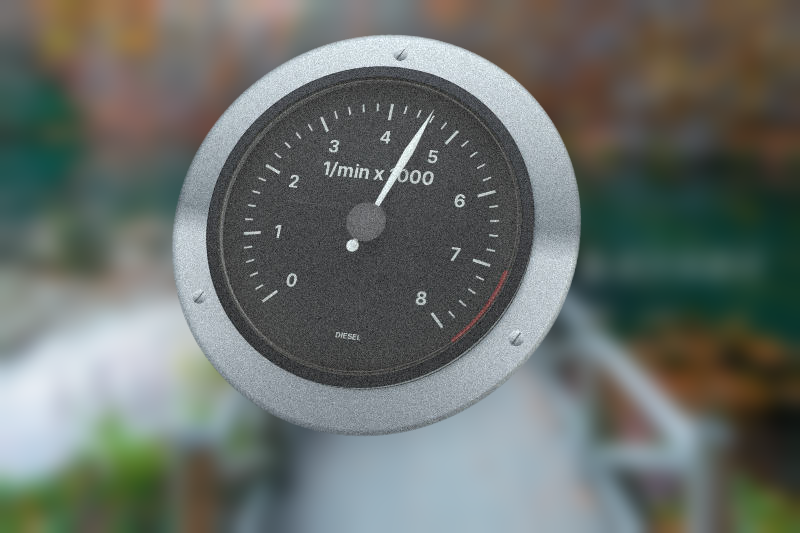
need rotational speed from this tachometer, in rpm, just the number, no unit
4600
